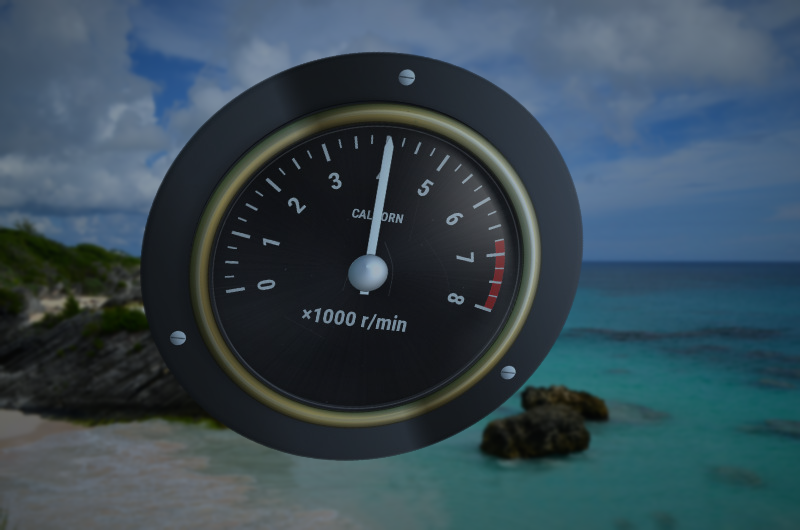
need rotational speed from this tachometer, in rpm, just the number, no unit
4000
